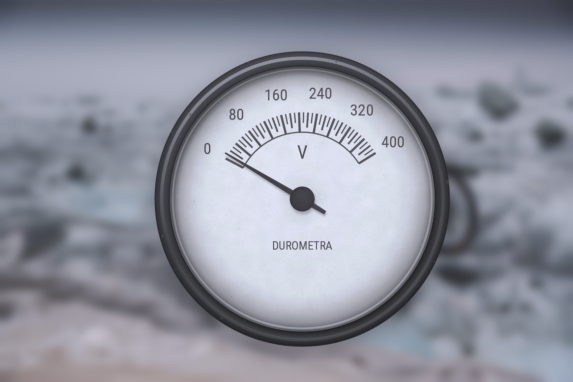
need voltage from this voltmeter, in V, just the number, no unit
10
